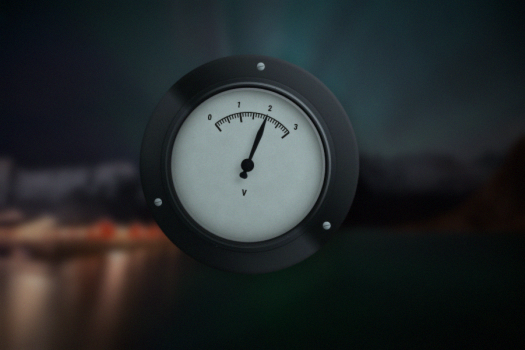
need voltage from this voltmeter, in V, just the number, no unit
2
